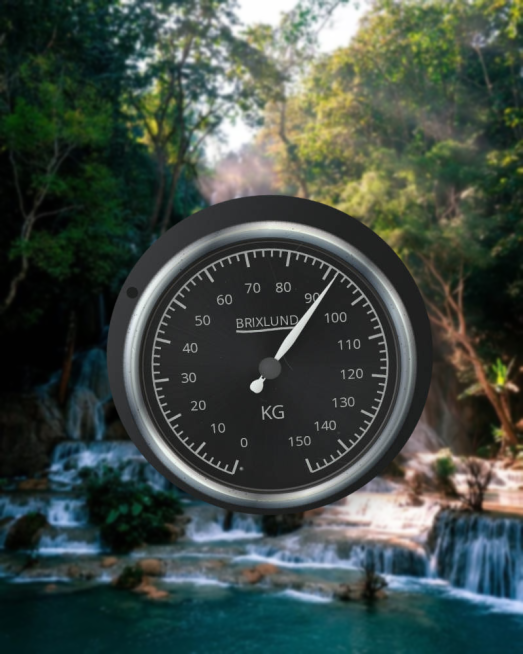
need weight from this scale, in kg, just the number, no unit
92
